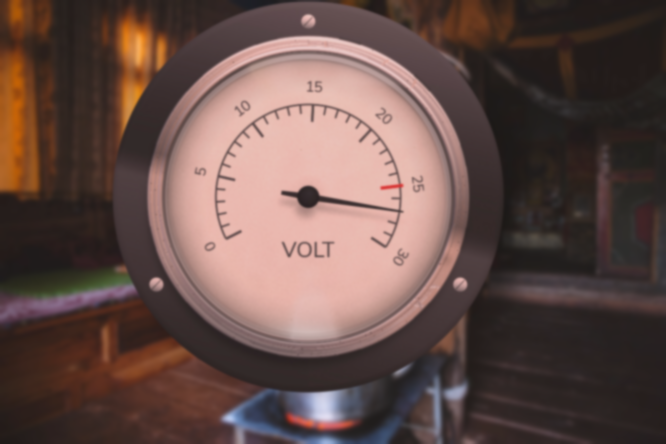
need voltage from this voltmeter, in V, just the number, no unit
27
